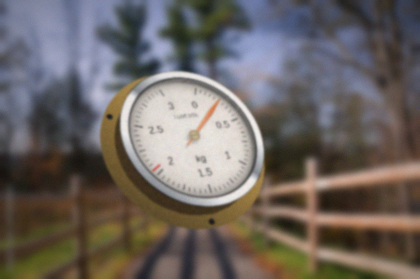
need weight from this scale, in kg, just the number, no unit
0.25
